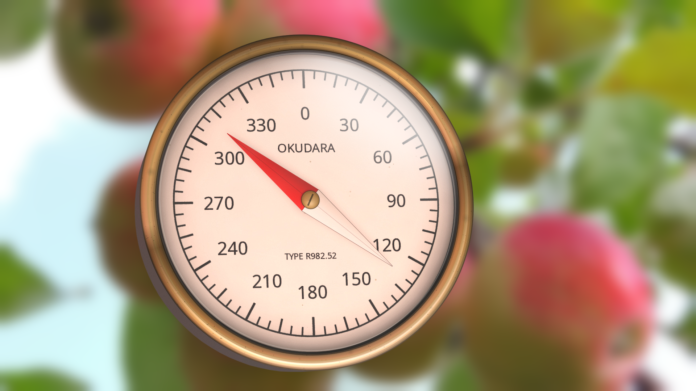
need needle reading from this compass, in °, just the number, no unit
310
